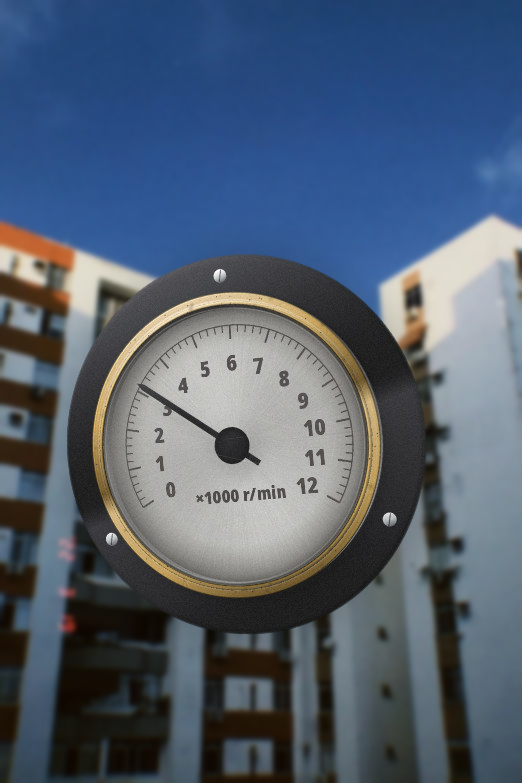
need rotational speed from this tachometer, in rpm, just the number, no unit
3200
